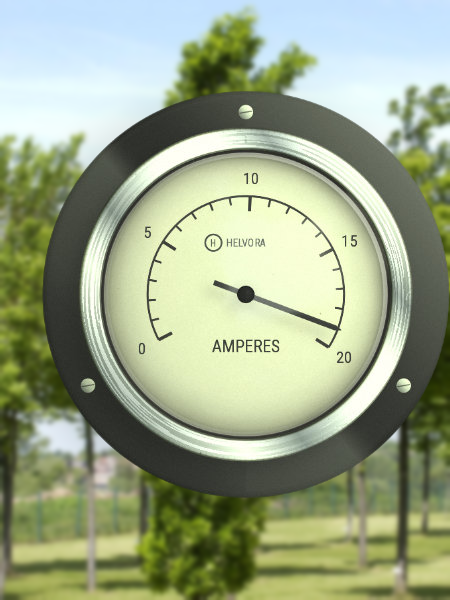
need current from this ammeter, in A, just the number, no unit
19
